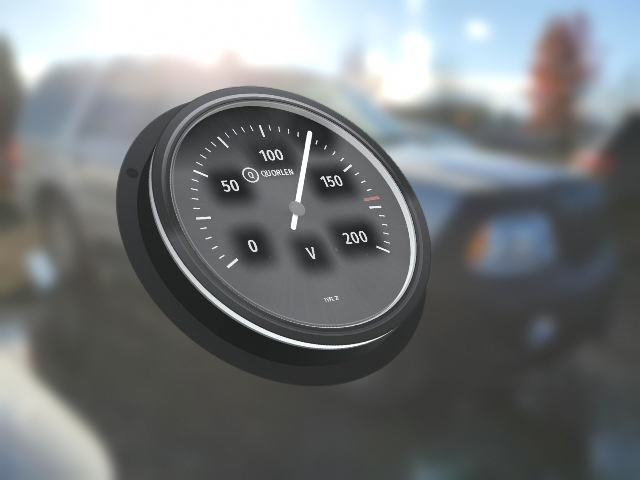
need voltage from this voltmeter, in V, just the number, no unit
125
